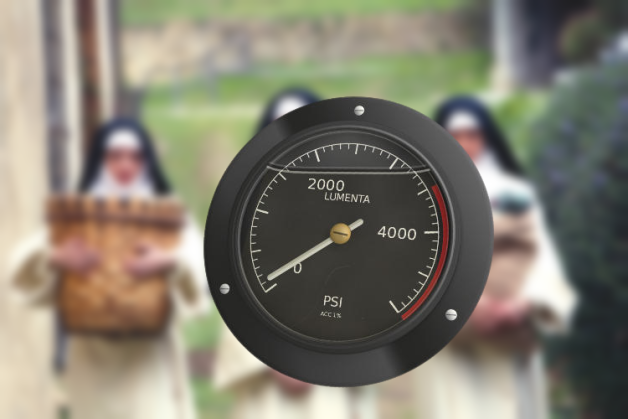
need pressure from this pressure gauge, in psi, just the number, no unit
100
